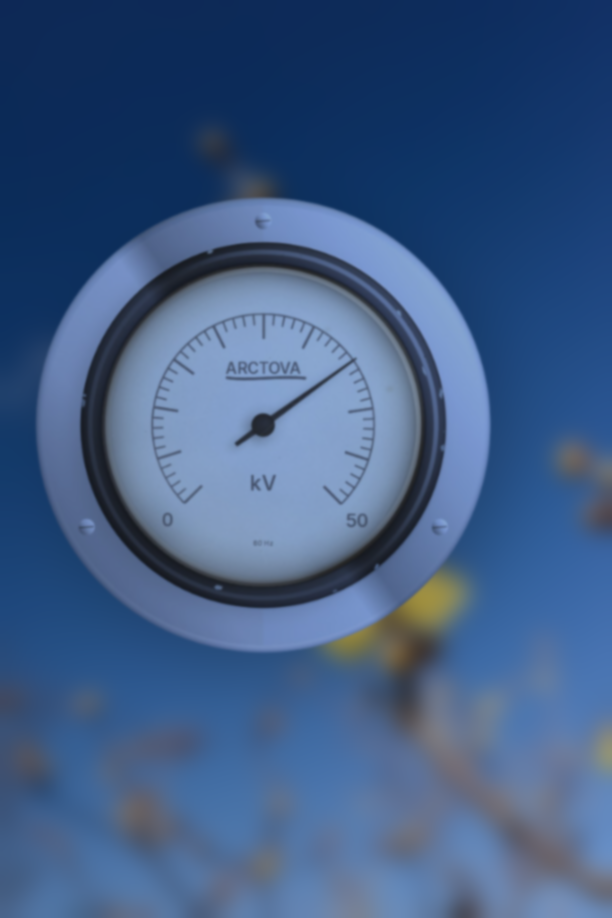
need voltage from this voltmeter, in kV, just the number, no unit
35
